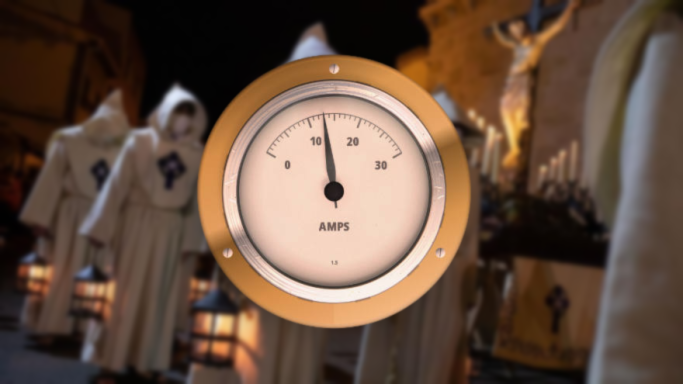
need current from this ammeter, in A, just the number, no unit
13
